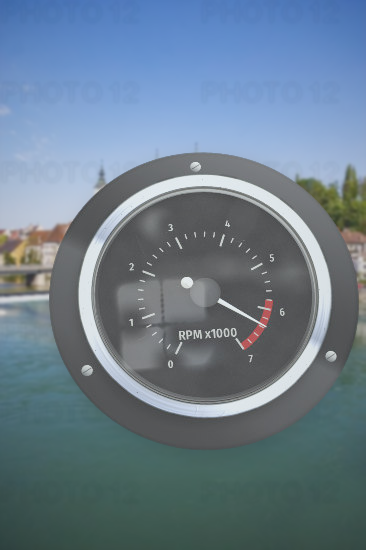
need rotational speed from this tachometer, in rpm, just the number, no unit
6400
